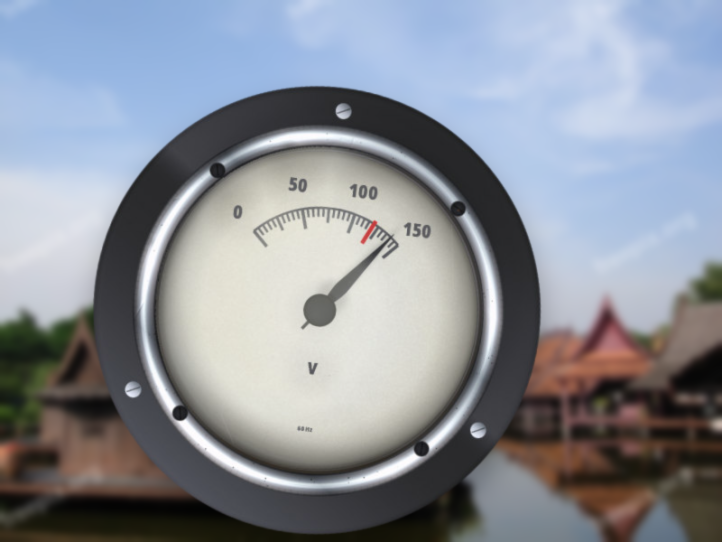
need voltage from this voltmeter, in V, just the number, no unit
140
